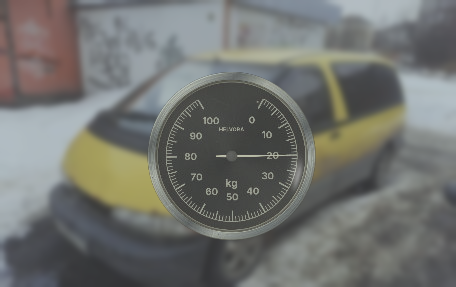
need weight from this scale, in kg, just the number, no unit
20
